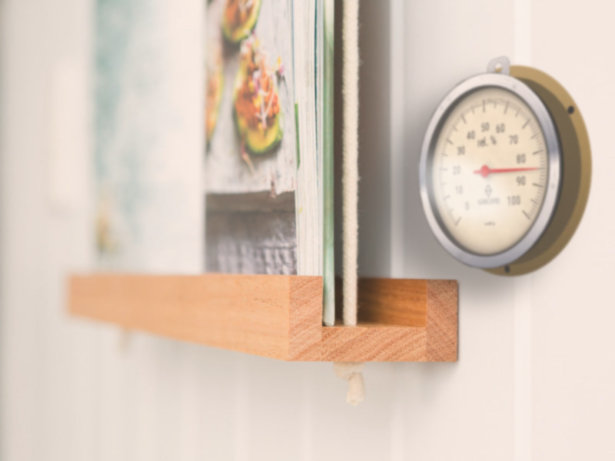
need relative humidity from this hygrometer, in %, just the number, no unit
85
